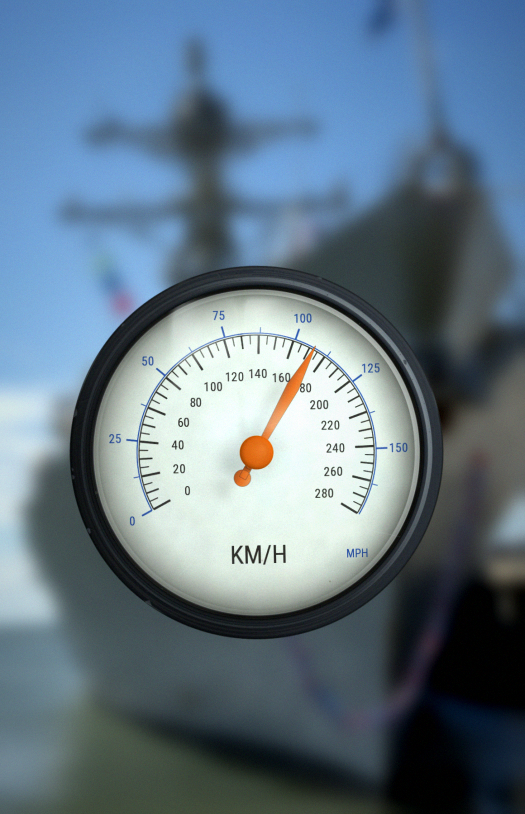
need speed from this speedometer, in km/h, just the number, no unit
172.5
